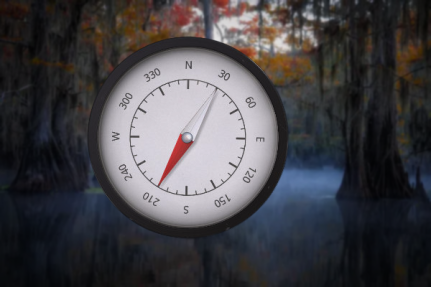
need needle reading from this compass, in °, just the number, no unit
210
